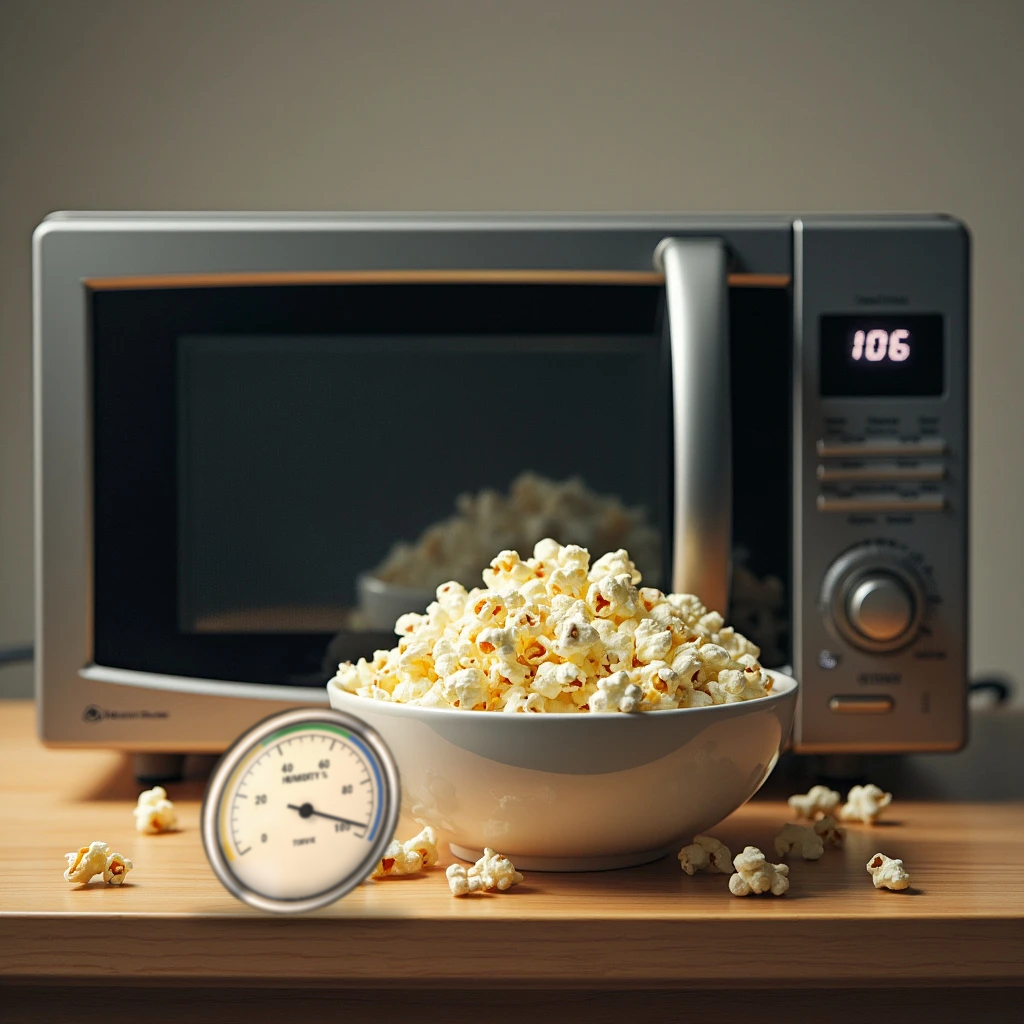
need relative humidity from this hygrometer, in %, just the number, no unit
96
